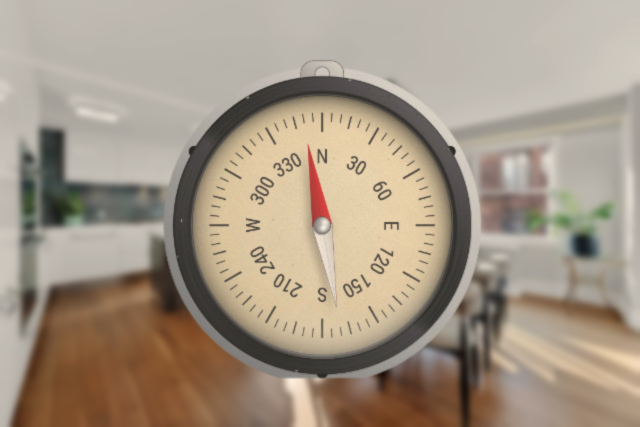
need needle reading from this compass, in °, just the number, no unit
350
